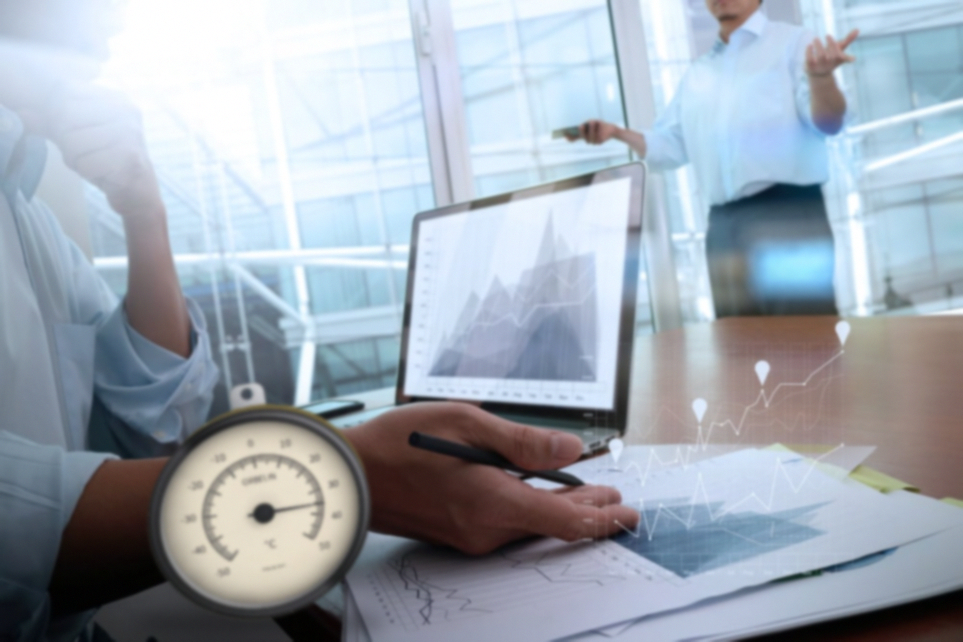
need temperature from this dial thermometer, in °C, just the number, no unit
35
